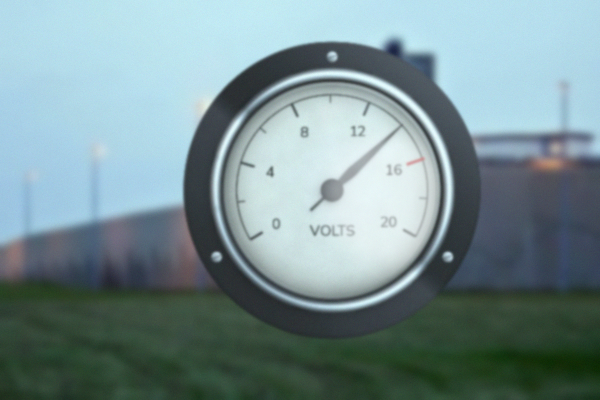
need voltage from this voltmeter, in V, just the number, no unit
14
